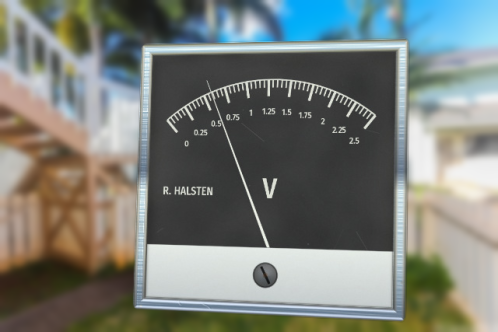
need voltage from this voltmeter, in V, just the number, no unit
0.6
